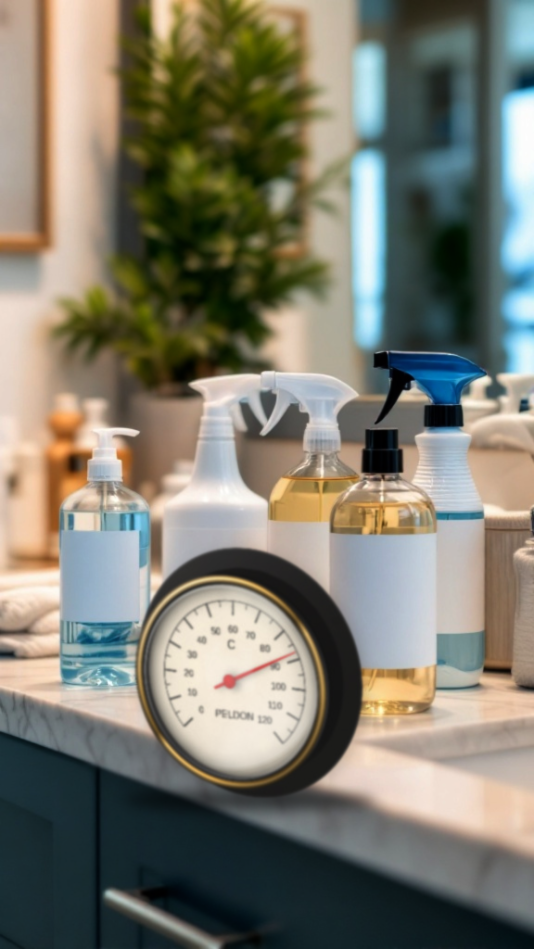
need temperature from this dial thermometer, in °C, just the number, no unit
87.5
